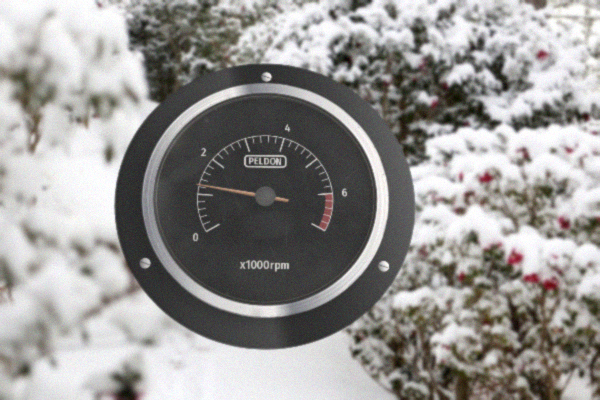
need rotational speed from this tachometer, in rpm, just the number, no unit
1200
